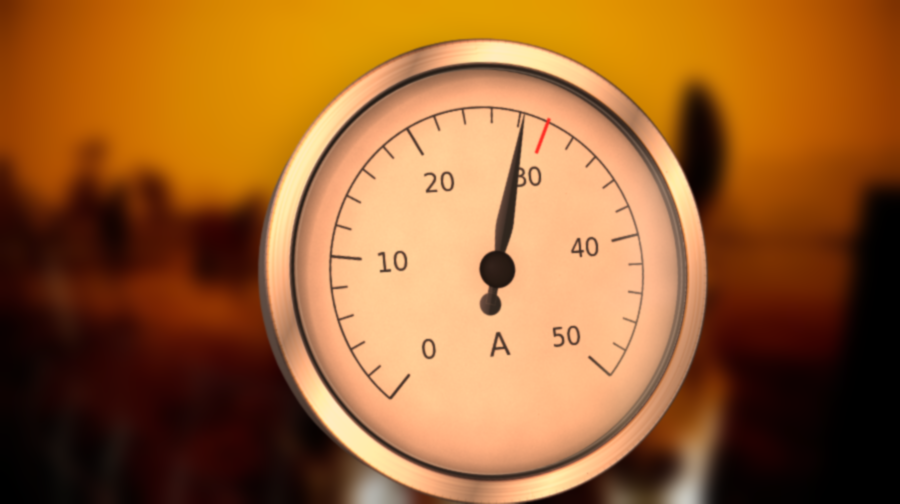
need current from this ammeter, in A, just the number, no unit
28
